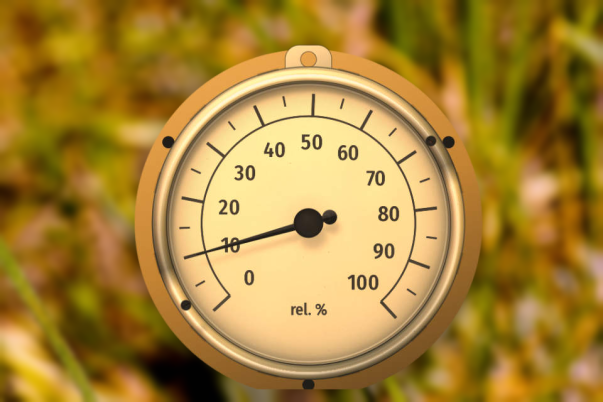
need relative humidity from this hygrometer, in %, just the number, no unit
10
